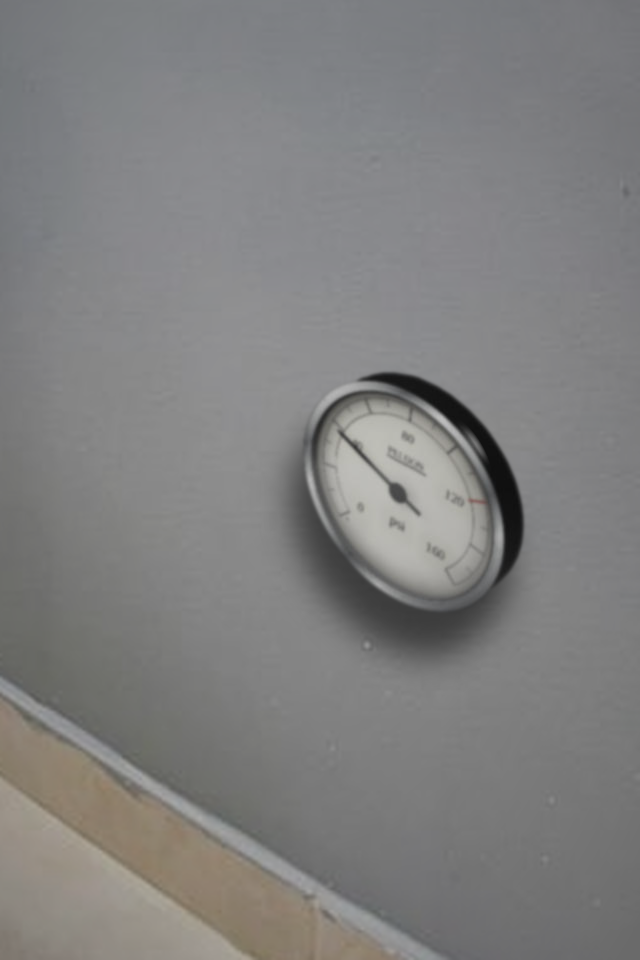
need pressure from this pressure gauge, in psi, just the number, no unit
40
